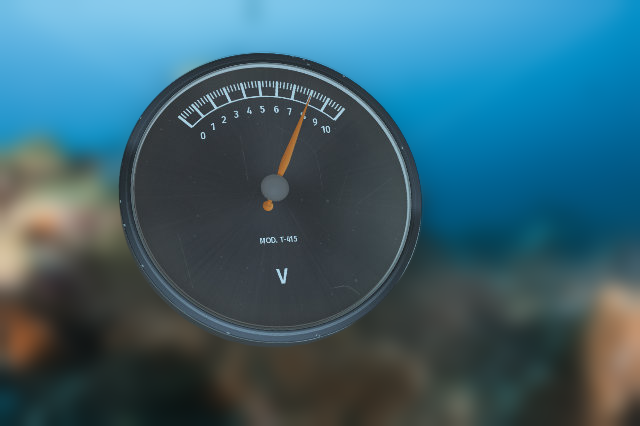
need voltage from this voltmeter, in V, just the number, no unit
8
